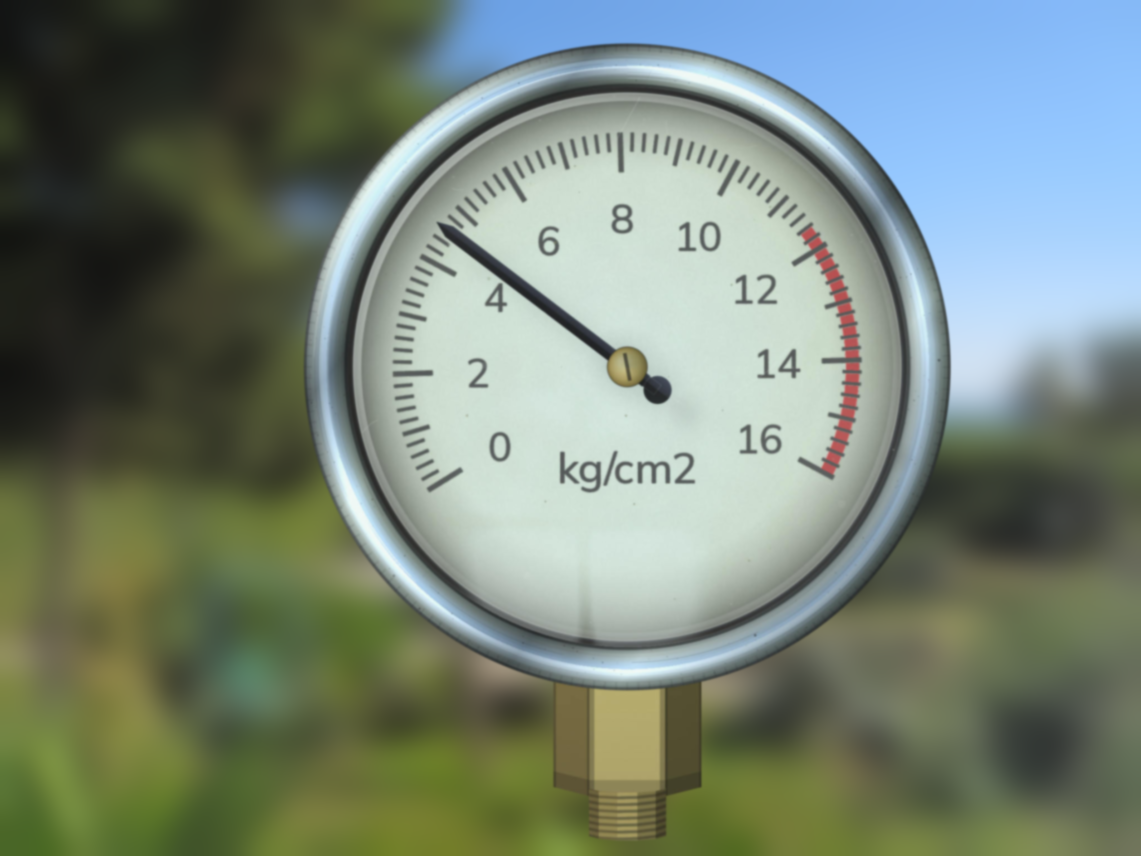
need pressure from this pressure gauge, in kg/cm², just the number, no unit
4.6
